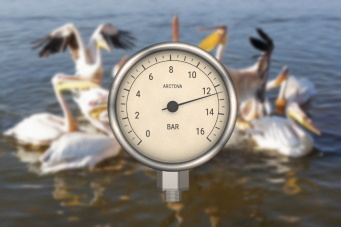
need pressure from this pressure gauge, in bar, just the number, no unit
12.5
